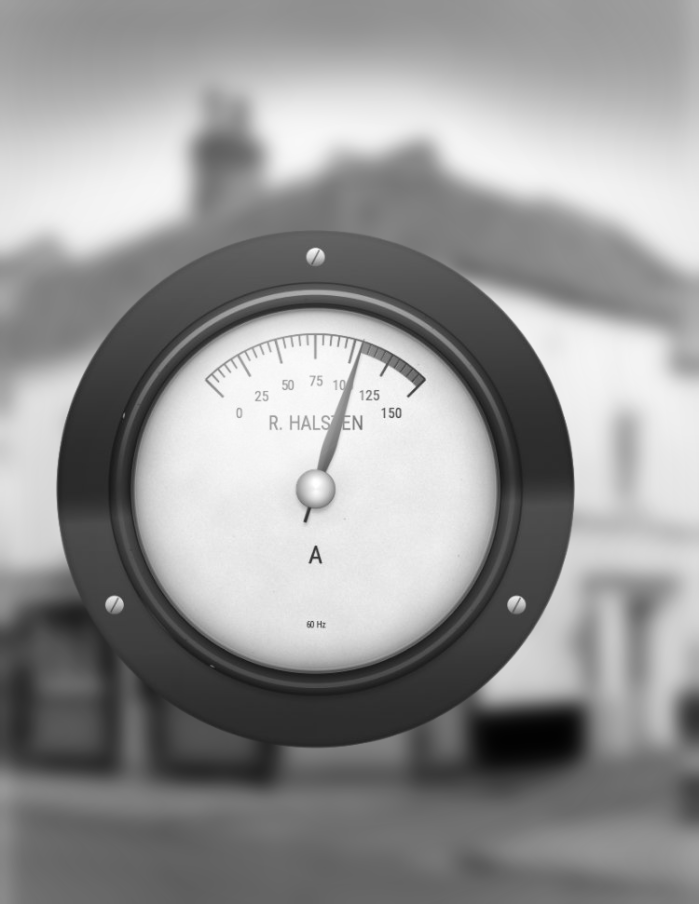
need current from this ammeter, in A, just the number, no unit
105
